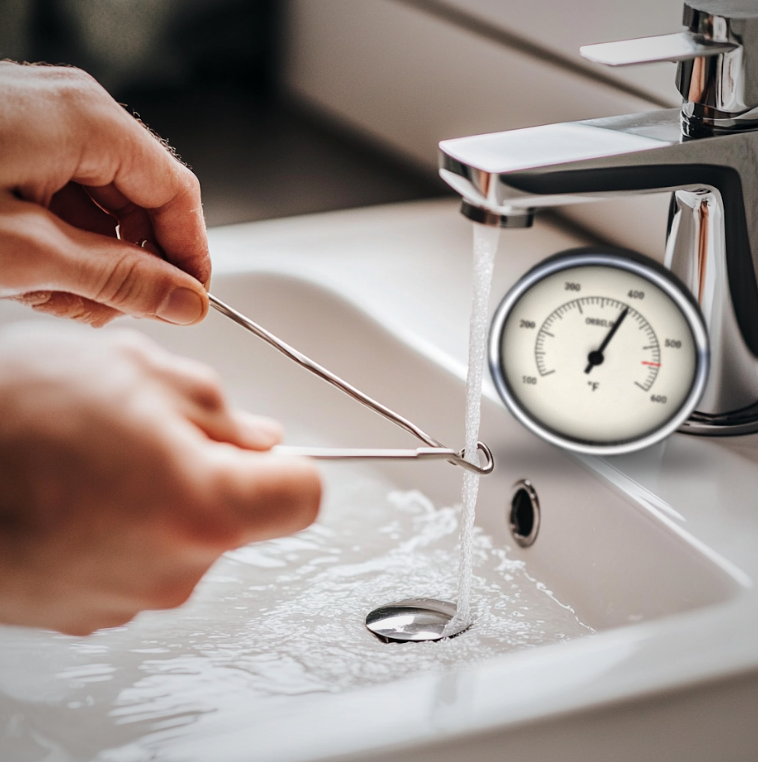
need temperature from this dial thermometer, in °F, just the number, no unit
400
